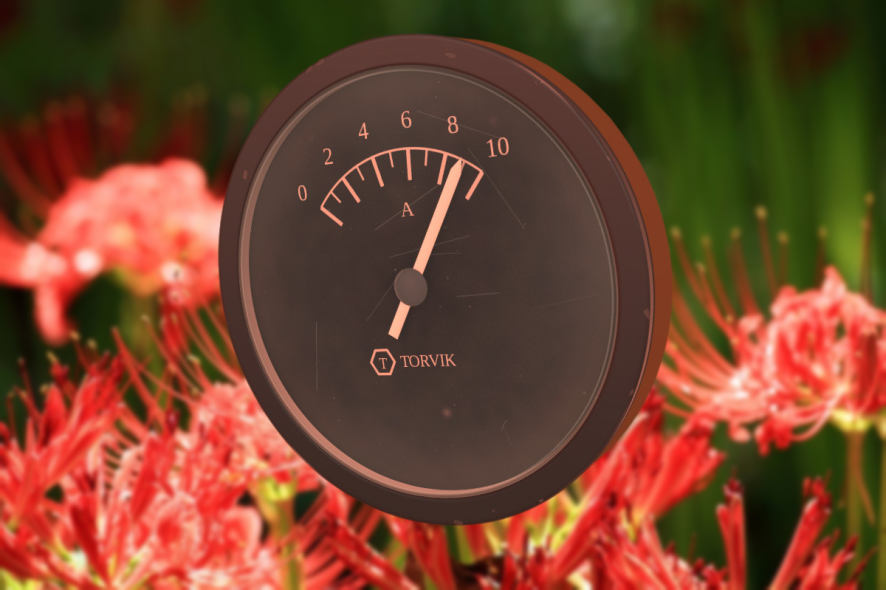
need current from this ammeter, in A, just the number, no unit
9
